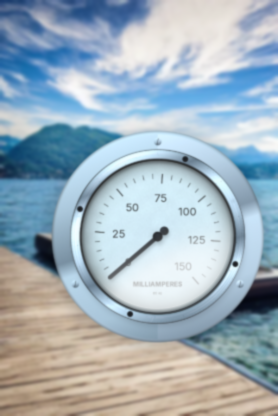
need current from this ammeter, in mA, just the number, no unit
0
